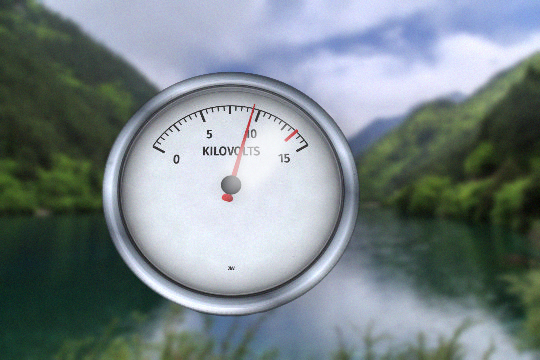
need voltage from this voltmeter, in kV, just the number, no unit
9.5
